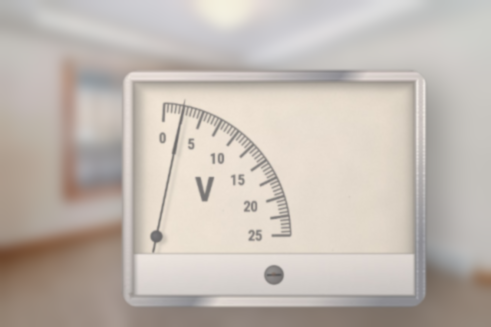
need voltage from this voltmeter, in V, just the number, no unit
2.5
